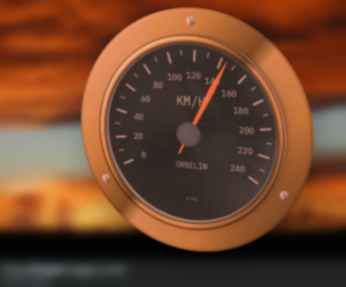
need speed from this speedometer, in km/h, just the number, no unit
145
